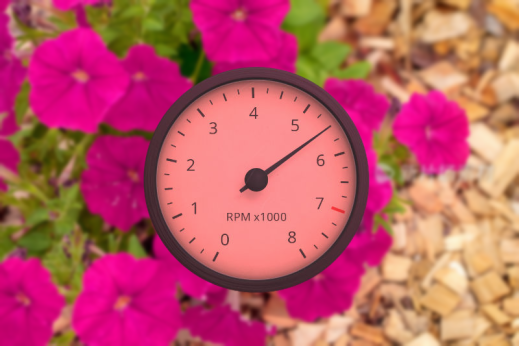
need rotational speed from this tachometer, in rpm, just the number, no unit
5500
